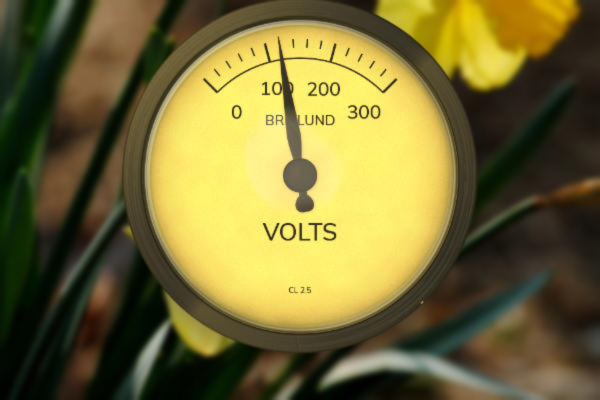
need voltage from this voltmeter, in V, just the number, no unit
120
